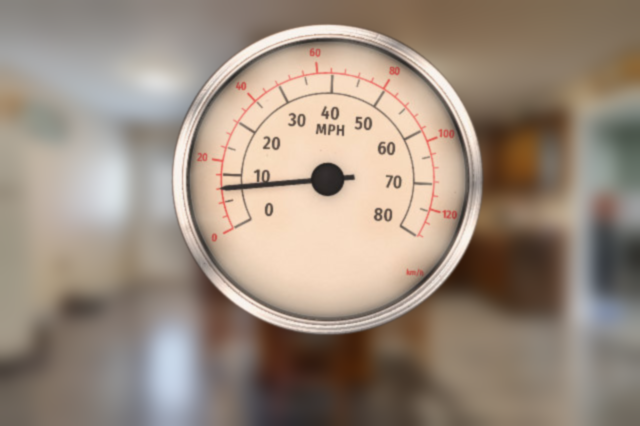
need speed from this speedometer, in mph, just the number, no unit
7.5
